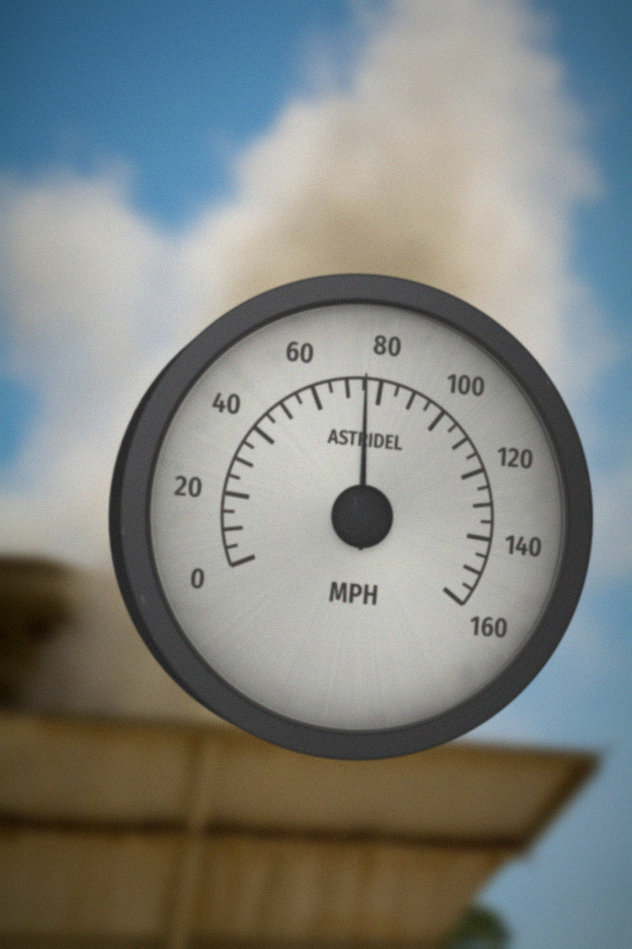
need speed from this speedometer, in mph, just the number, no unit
75
